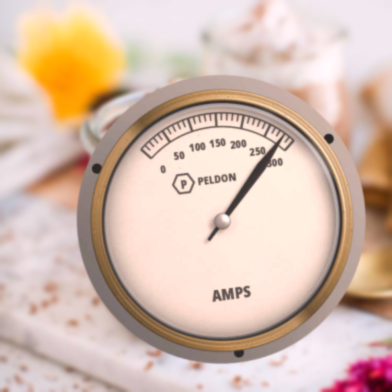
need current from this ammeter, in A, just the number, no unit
280
